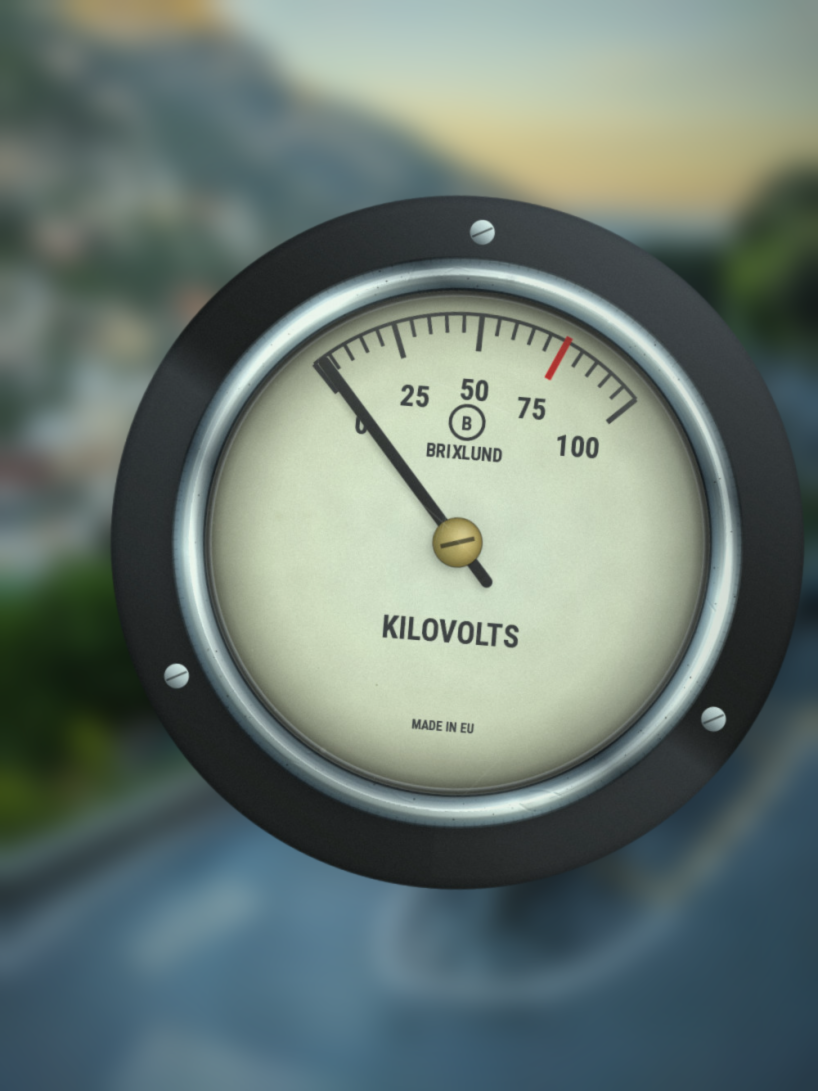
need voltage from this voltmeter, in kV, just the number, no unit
2.5
